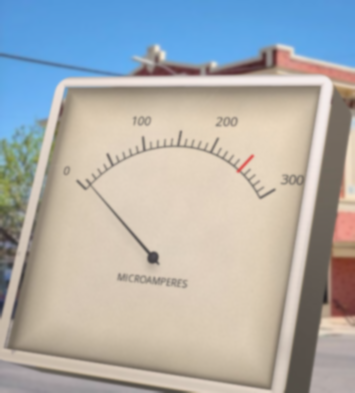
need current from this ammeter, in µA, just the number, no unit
10
